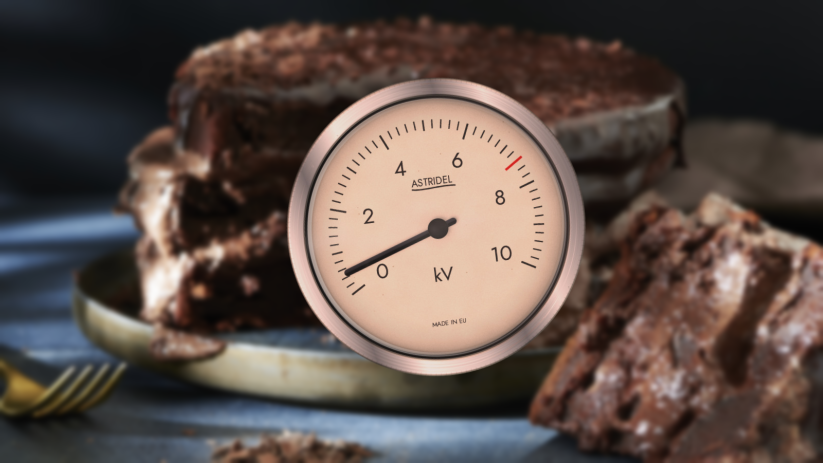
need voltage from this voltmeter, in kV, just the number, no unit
0.5
